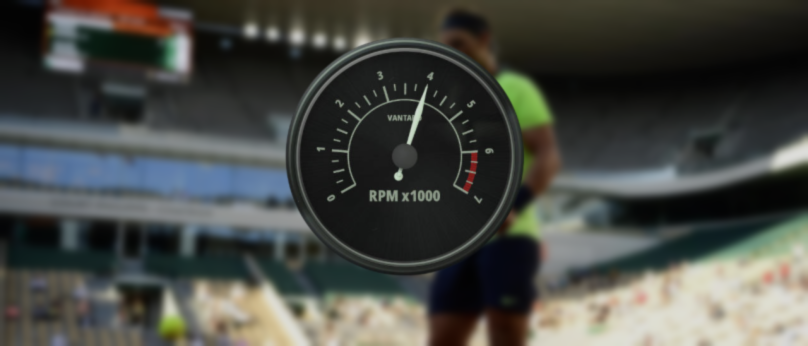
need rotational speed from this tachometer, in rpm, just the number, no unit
4000
